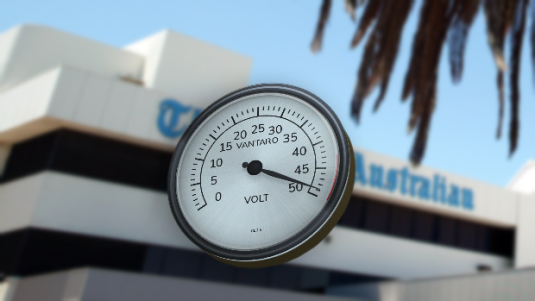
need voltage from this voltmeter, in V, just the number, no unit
49
